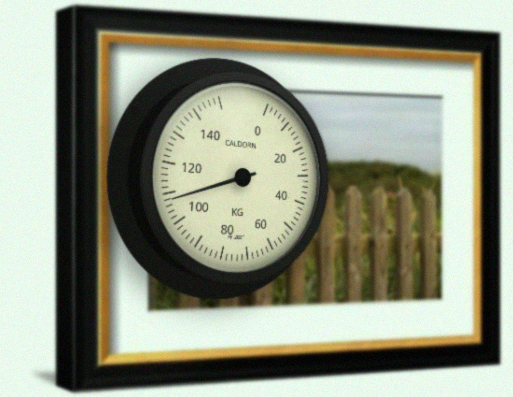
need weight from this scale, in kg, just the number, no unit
108
